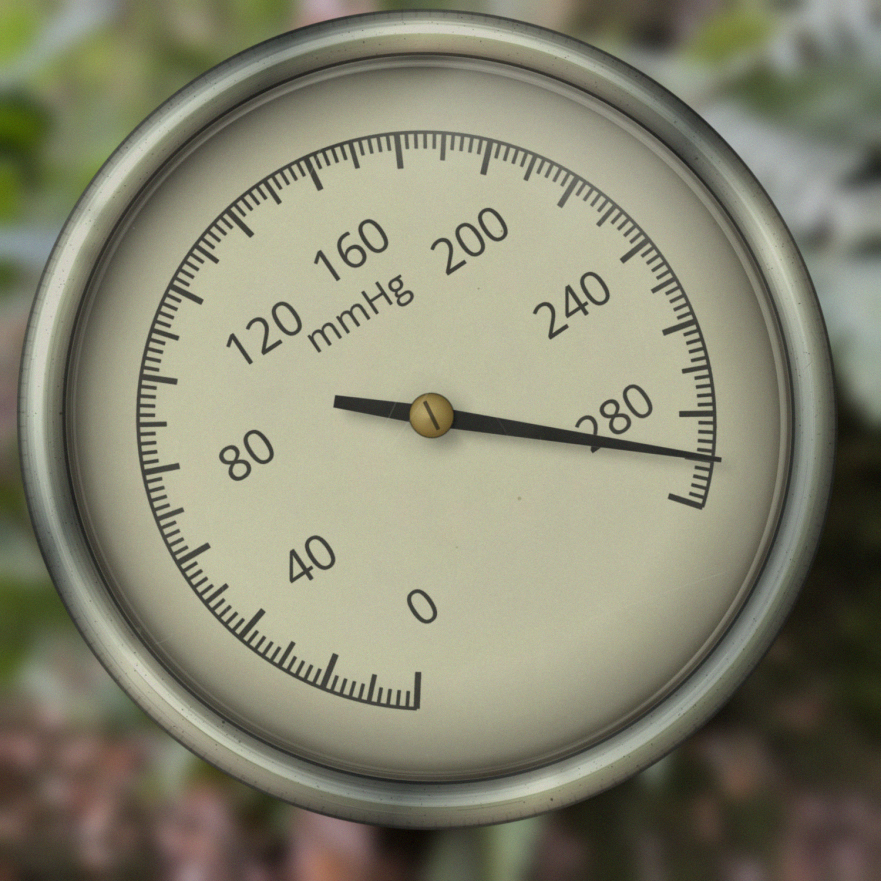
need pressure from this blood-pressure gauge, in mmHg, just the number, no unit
290
